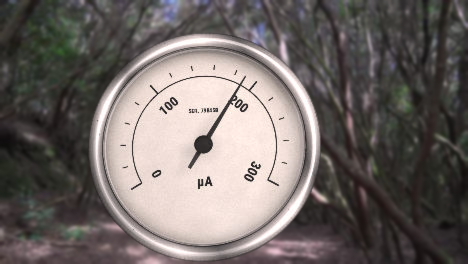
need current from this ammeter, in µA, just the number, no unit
190
